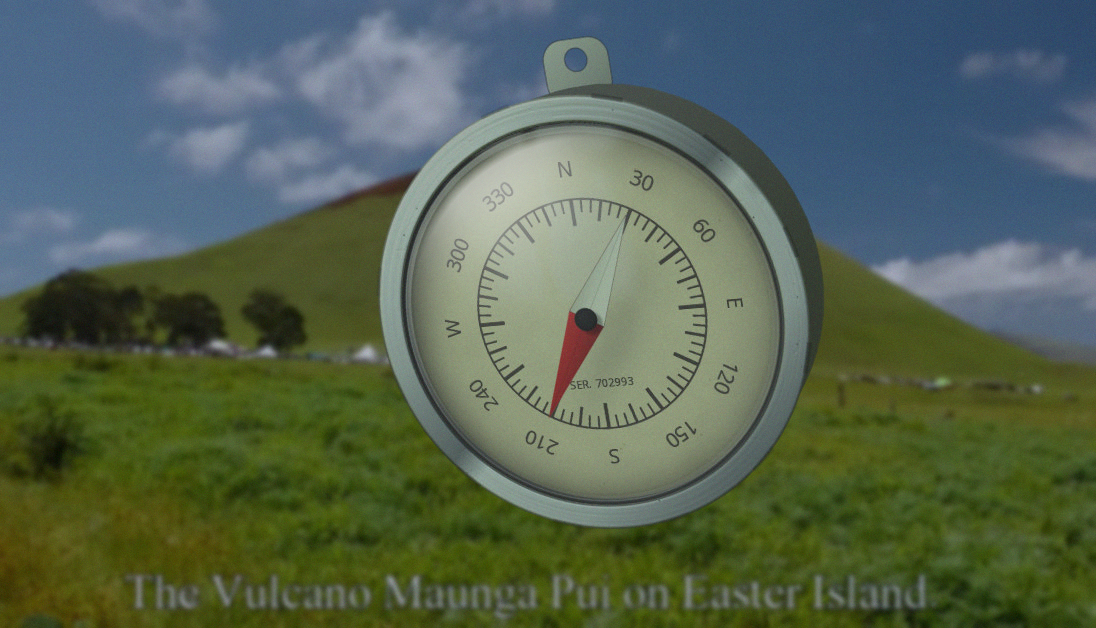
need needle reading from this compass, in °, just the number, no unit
210
